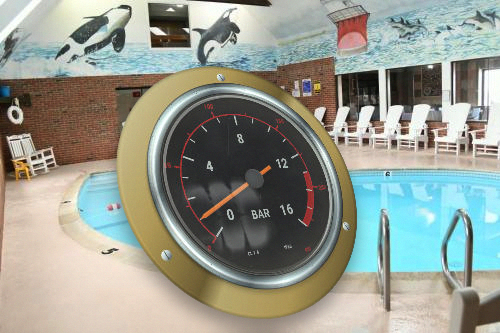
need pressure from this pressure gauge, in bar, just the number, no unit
1
